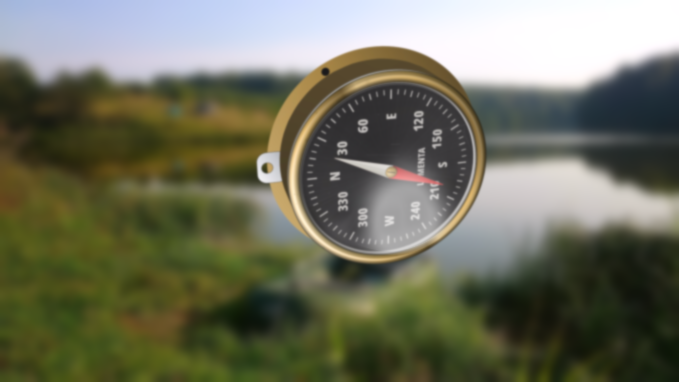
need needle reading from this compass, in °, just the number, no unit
200
